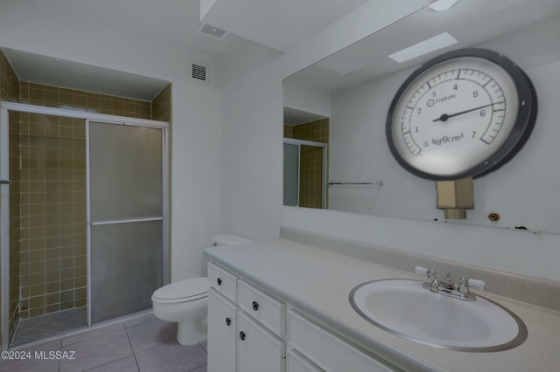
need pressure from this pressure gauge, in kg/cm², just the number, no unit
5.8
